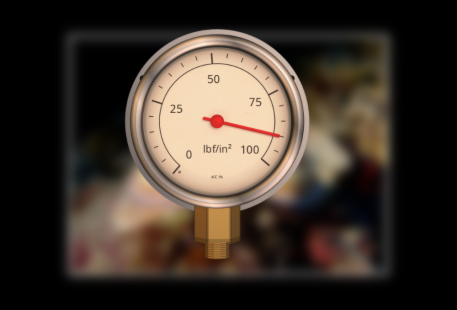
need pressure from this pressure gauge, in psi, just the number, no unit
90
